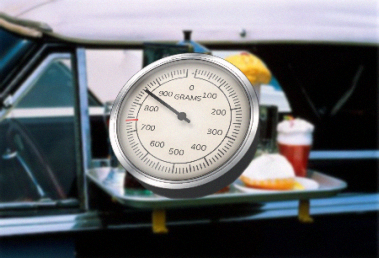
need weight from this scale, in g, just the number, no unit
850
